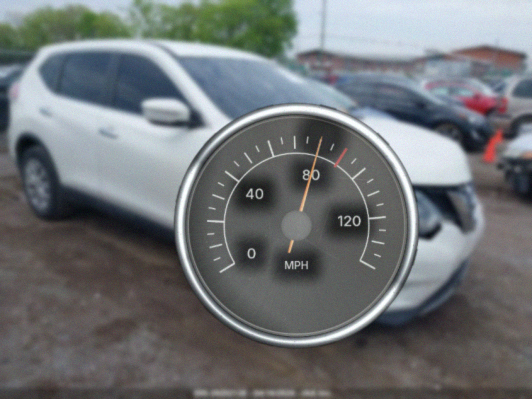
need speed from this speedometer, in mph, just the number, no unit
80
